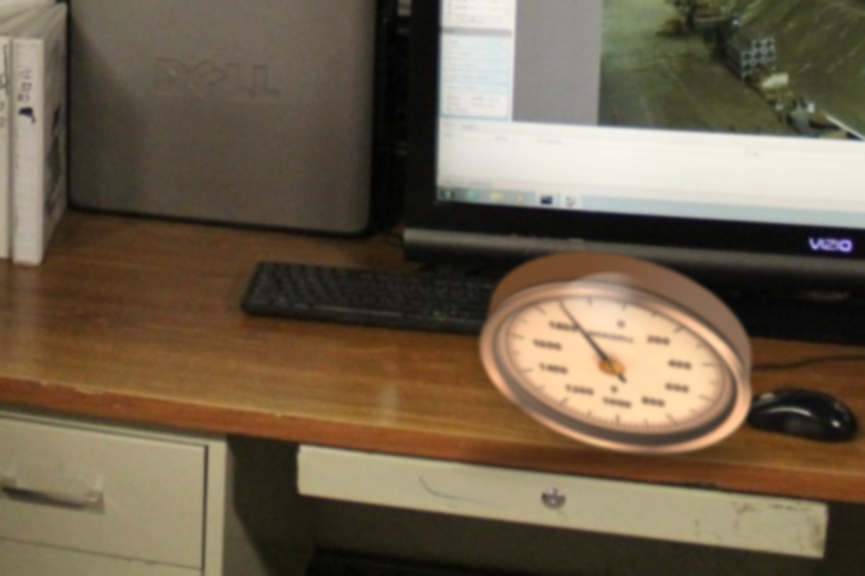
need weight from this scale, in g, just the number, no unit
1900
